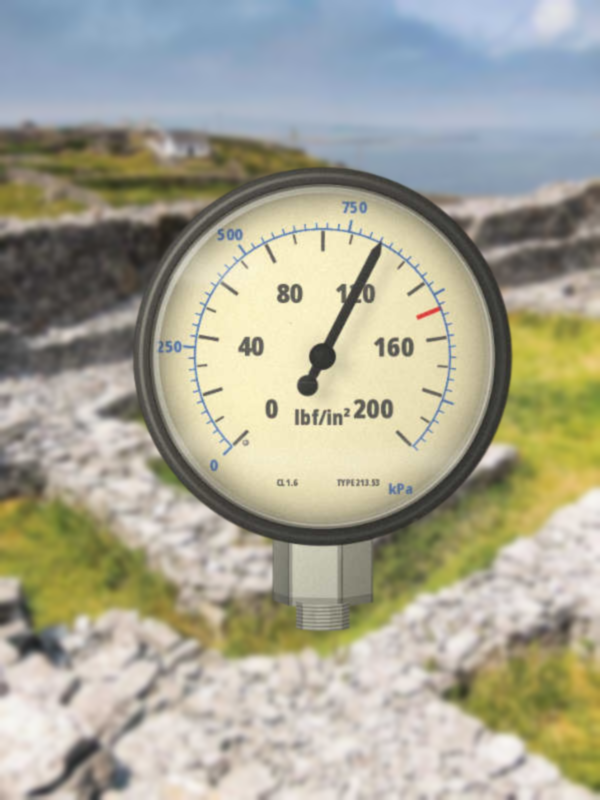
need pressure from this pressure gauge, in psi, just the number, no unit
120
